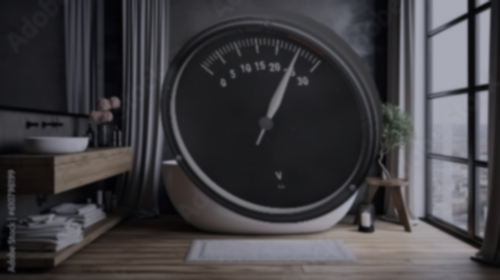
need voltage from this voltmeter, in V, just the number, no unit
25
